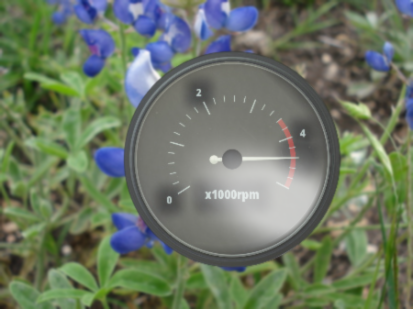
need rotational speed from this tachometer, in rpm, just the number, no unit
4400
